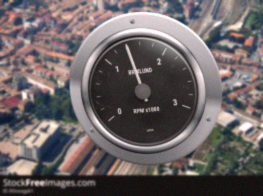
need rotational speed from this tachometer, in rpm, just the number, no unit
1400
